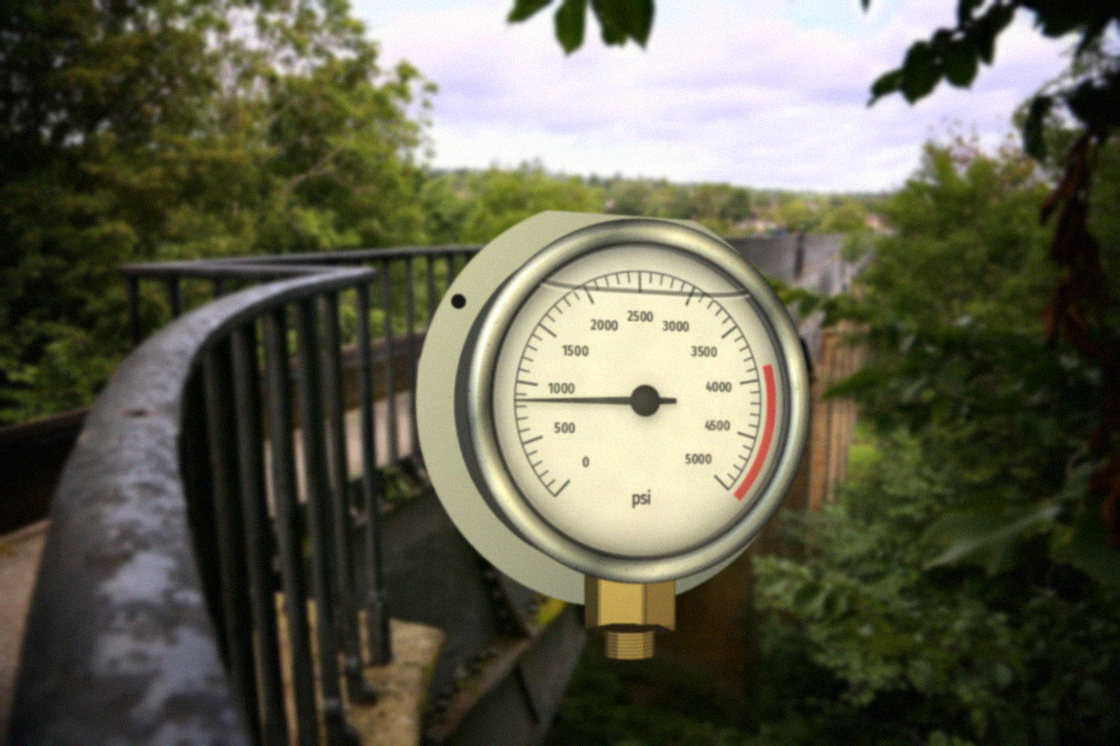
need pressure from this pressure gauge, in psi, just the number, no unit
850
